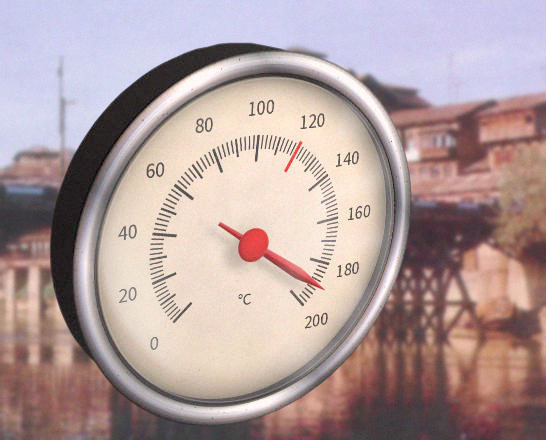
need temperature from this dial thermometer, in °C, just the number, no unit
190
